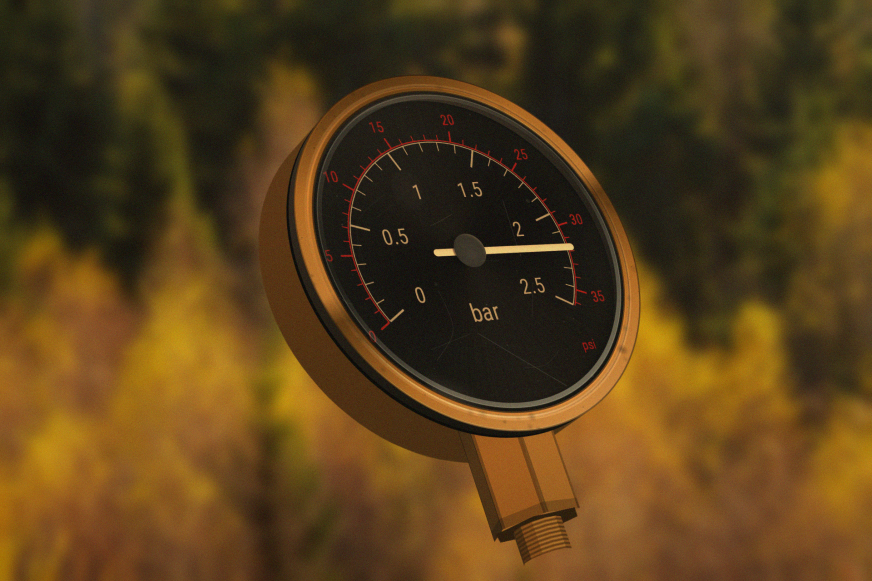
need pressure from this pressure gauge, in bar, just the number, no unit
2.2
